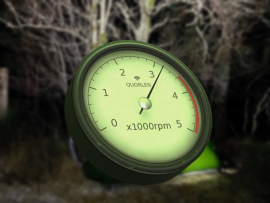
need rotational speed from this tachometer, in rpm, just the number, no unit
3200
